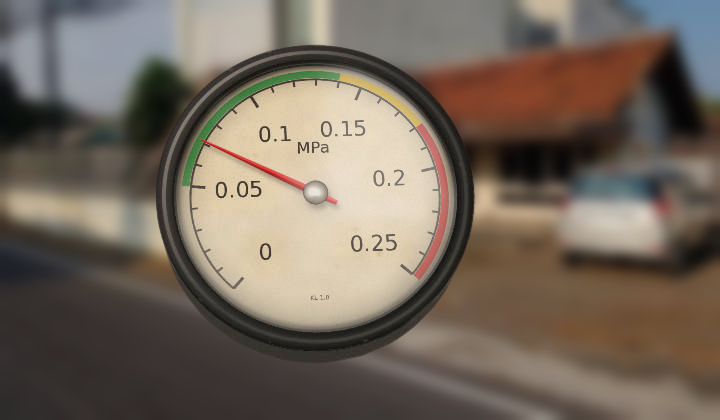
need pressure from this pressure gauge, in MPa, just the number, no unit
0.07
